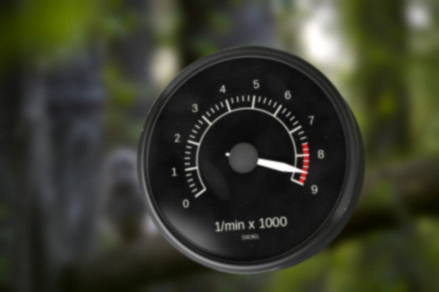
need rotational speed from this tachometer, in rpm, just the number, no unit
8600
